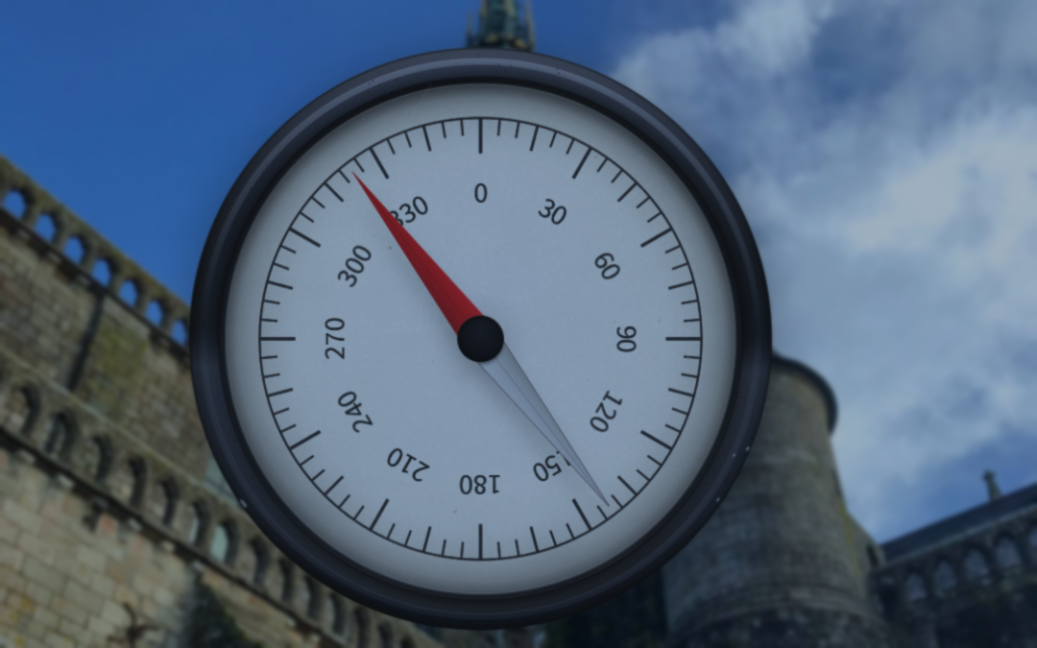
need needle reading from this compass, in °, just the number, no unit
322.5
